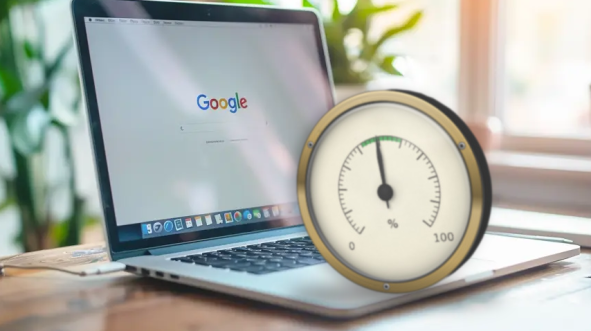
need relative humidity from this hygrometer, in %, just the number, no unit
50
